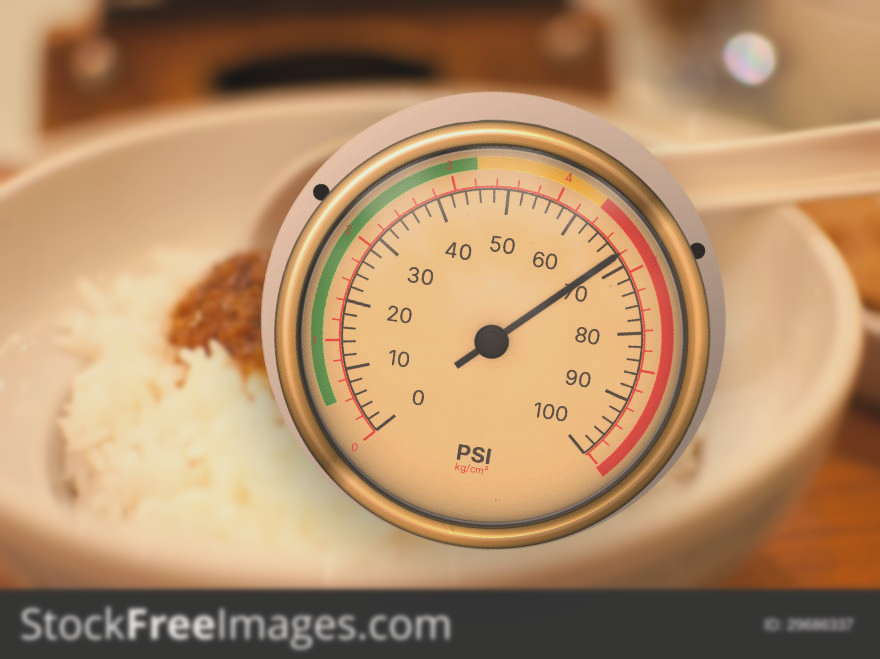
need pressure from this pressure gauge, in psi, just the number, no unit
68
